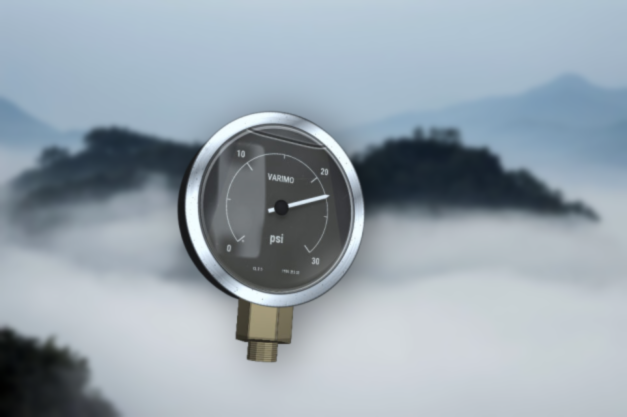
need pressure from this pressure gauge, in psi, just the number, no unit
22.5
